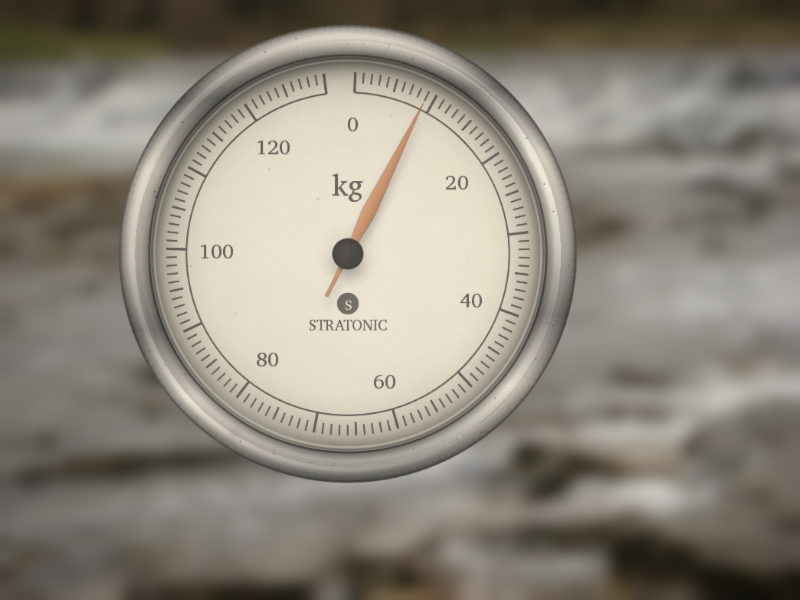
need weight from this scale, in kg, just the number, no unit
9
